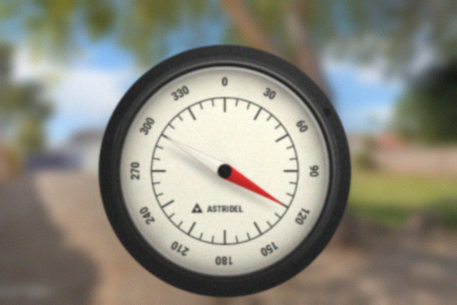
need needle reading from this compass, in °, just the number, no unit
120
